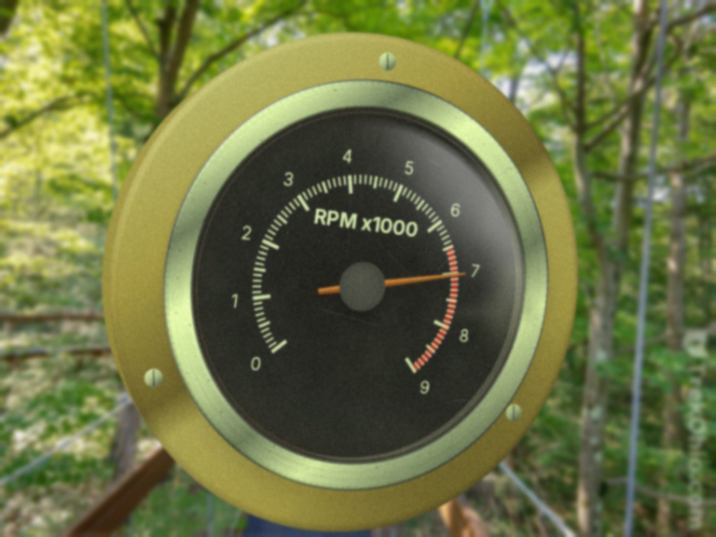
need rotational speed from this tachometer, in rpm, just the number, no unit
7000
